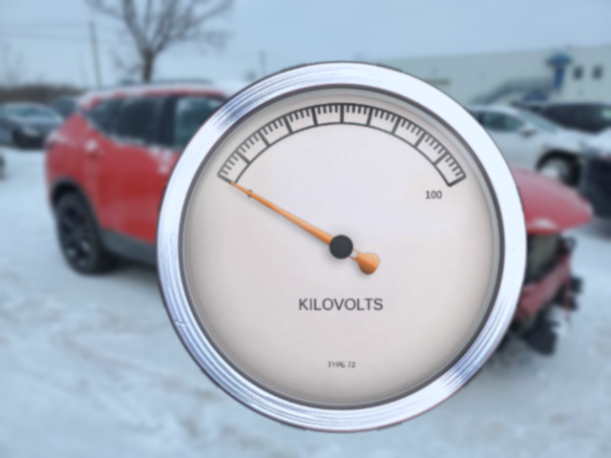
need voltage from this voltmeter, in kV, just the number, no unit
0
